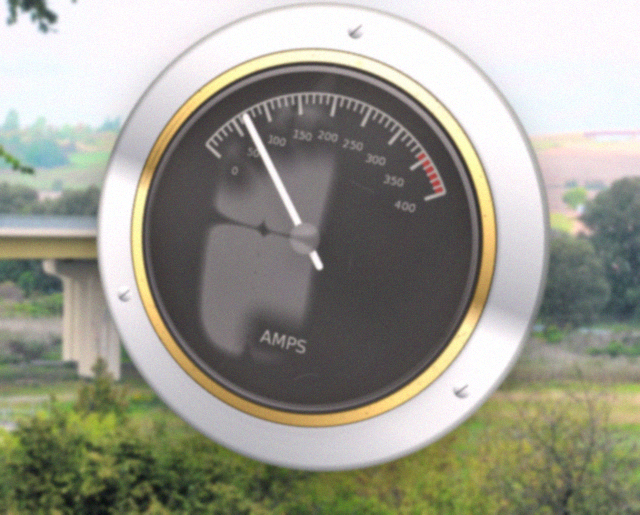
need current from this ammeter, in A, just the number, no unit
70
